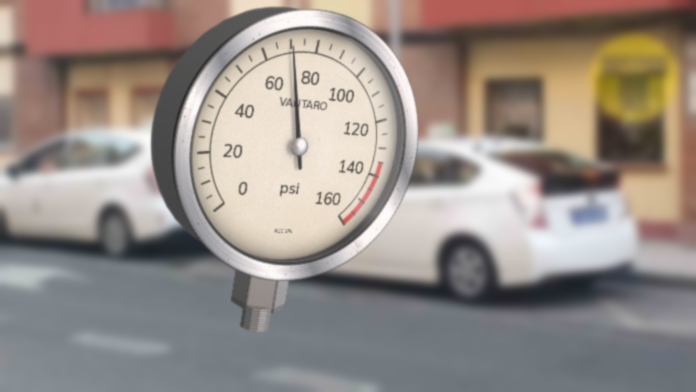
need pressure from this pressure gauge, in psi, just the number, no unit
70
